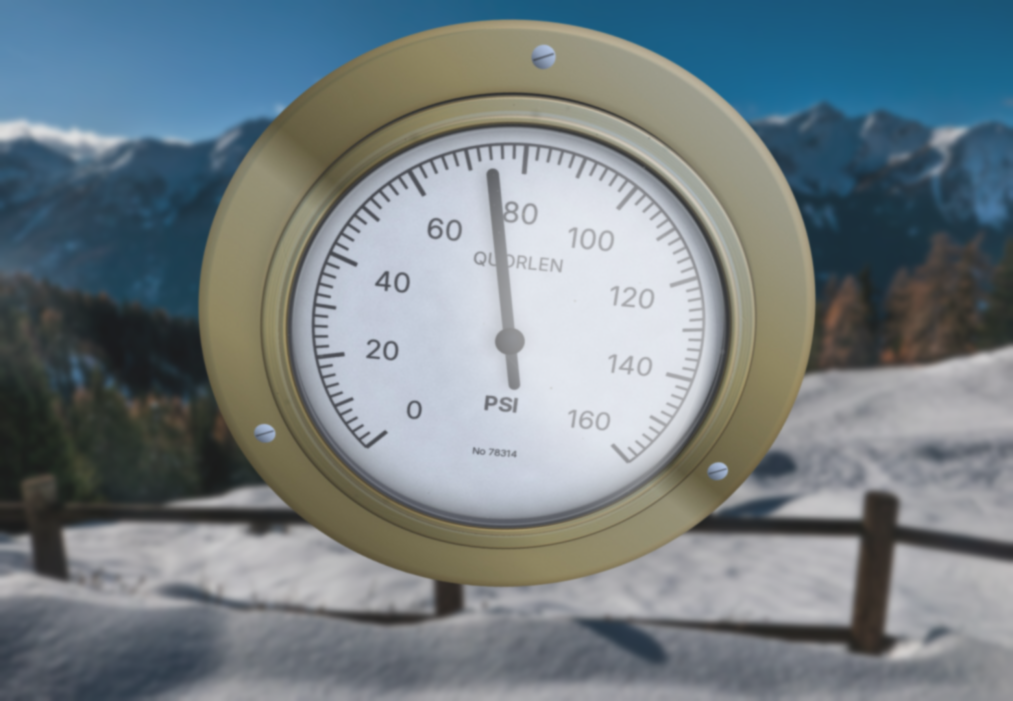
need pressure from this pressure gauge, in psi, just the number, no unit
74
